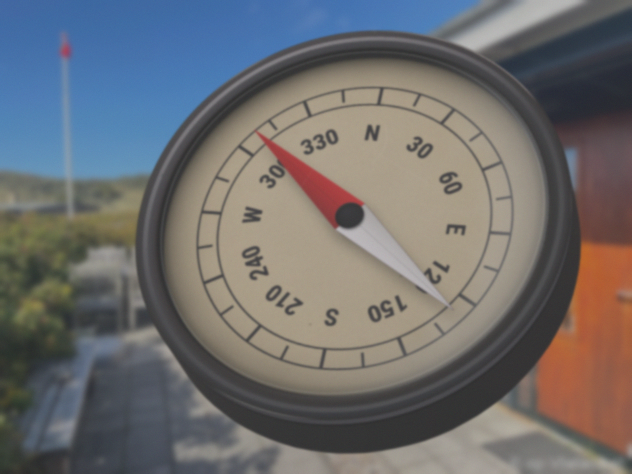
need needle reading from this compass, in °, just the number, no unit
307.5
